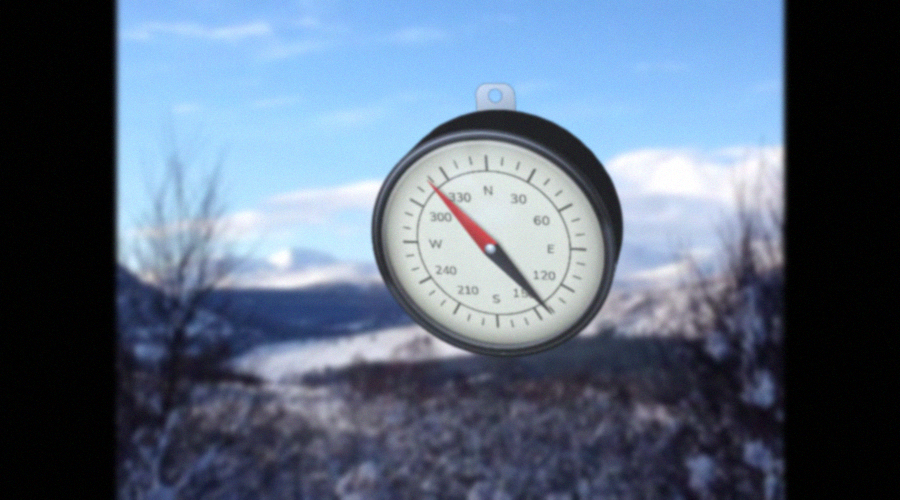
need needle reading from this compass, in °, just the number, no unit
320
